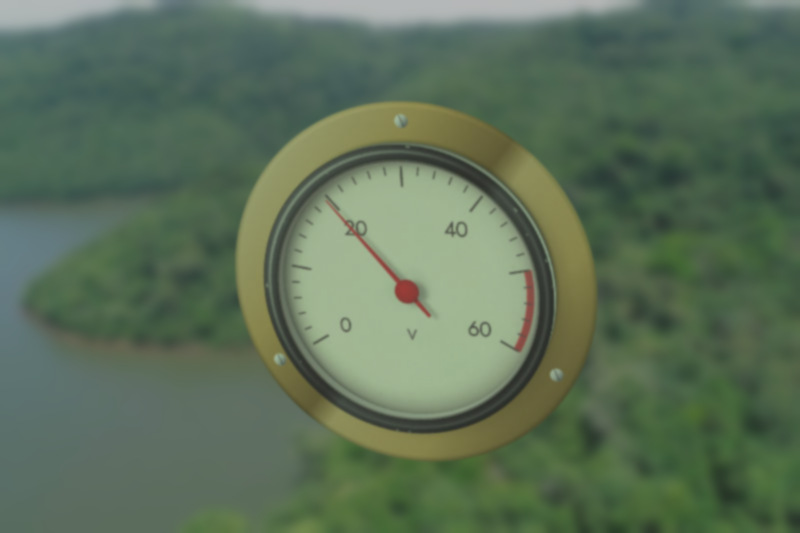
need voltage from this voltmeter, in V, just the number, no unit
20
